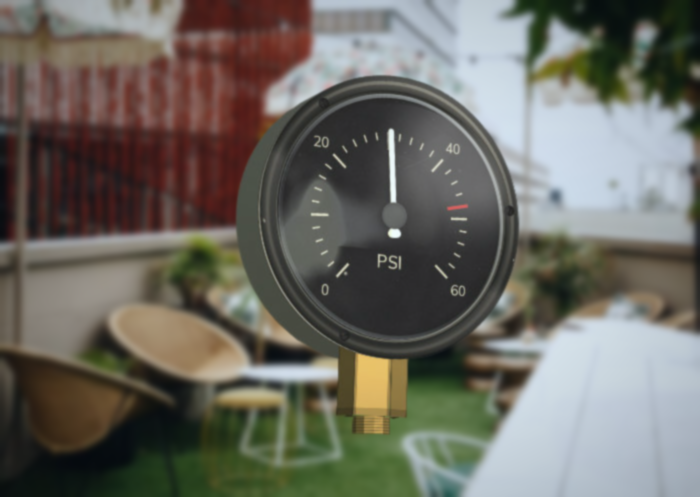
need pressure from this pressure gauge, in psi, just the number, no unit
30
